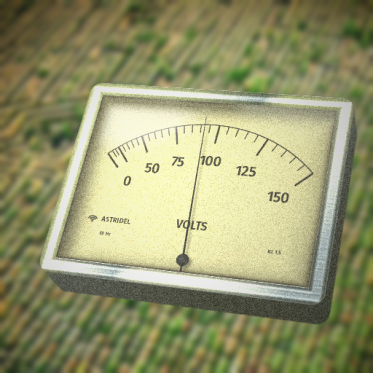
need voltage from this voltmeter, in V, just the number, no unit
92.5
